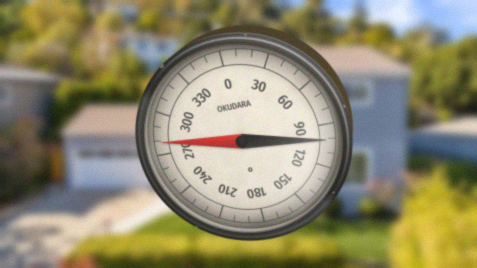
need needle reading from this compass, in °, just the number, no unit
280
